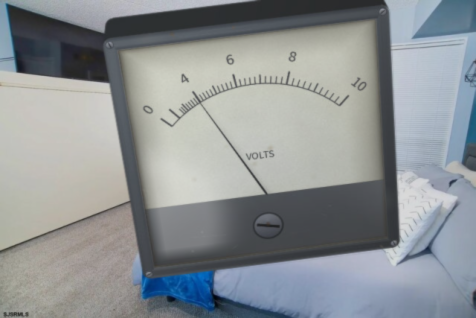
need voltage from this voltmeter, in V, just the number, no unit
4
